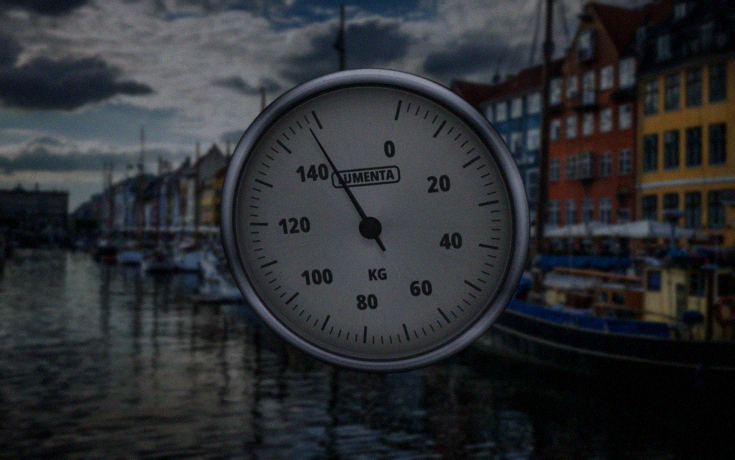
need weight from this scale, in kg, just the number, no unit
148
